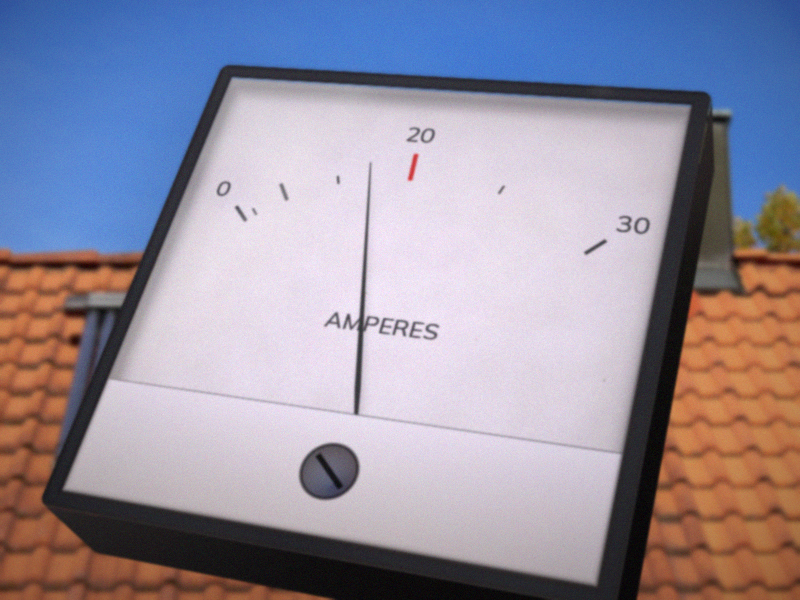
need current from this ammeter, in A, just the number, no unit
17.5
